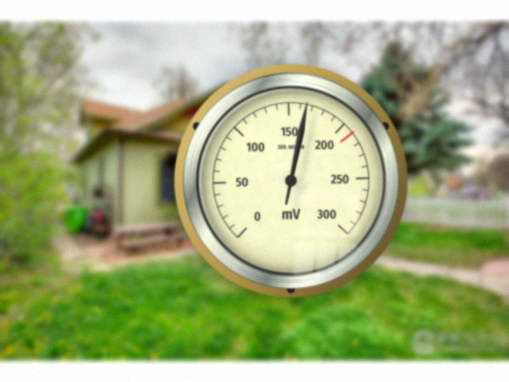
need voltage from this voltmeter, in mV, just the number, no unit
165
